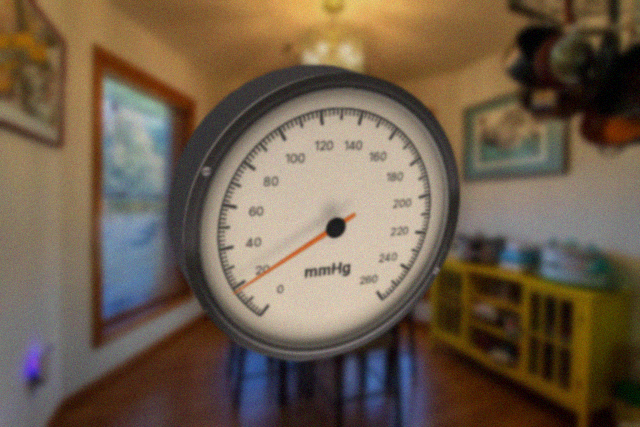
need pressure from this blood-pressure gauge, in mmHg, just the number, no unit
20
